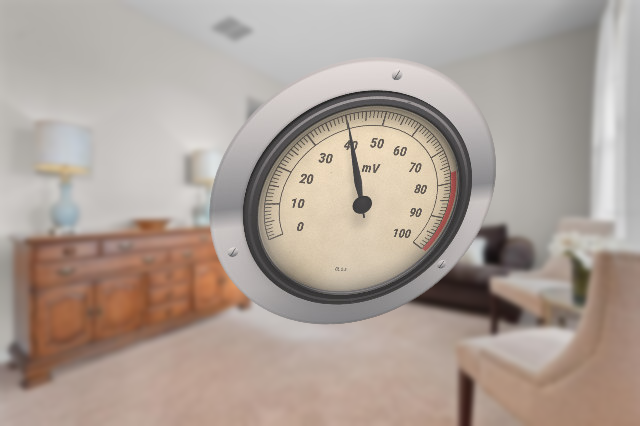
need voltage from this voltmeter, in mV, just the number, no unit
40
